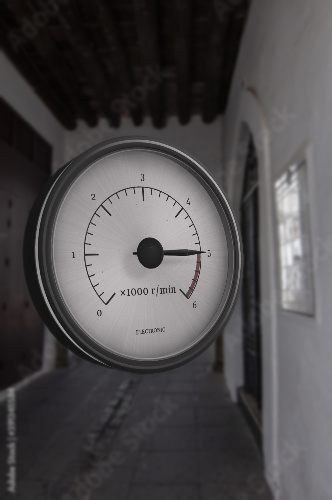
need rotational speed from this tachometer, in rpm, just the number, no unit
5000
